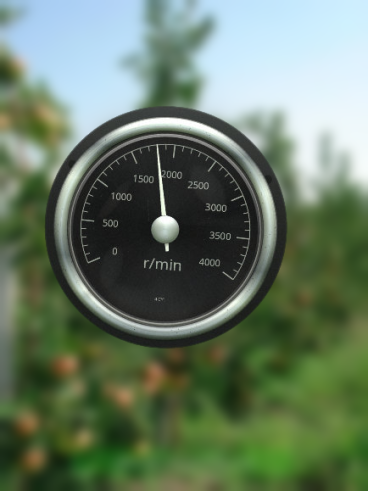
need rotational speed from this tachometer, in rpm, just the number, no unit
1800
